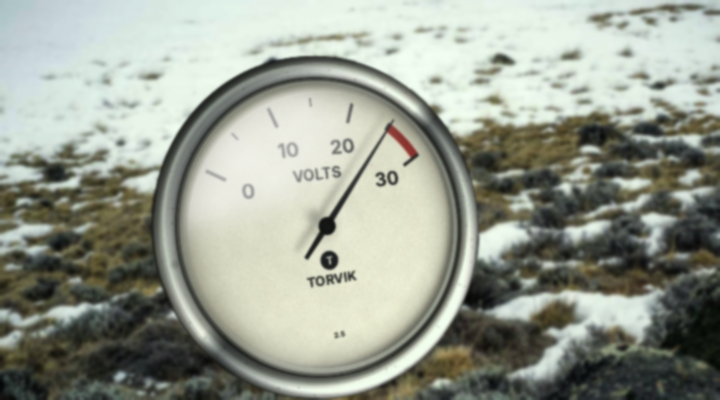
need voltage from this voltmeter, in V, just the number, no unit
25
